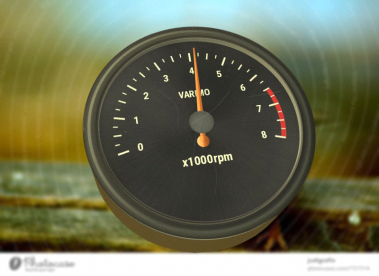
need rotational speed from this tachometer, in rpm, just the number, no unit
4125
